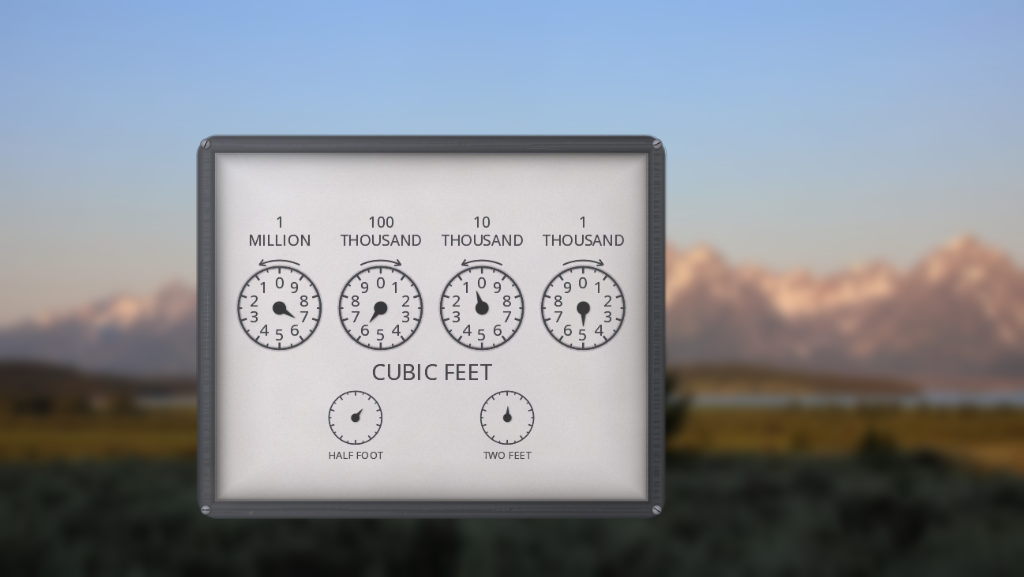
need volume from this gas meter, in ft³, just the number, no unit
660500
